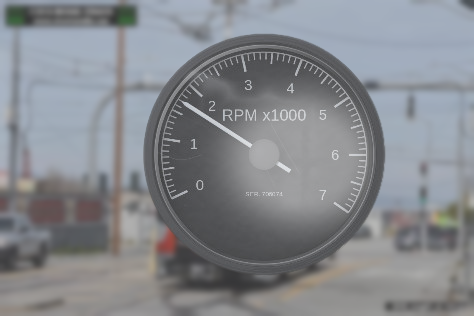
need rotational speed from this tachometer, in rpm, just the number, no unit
1700
